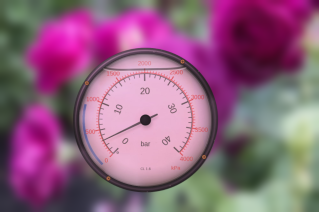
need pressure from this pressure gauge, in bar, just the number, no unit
3
